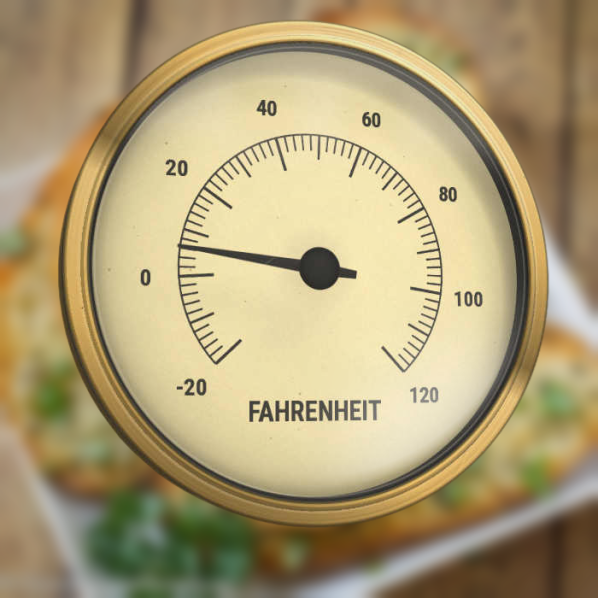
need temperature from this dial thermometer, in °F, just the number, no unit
6
